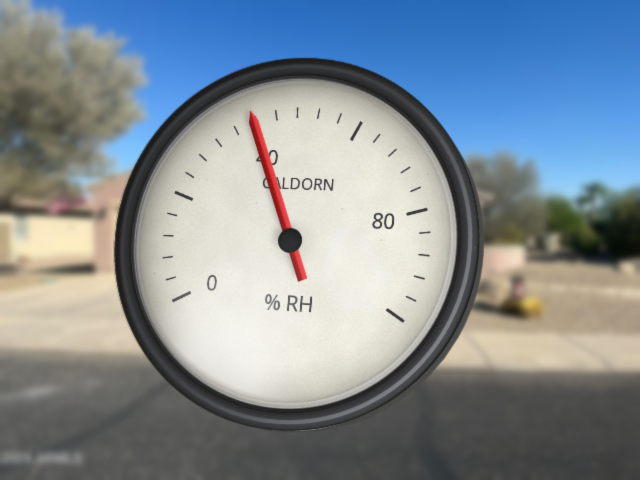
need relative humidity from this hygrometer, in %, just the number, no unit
40
